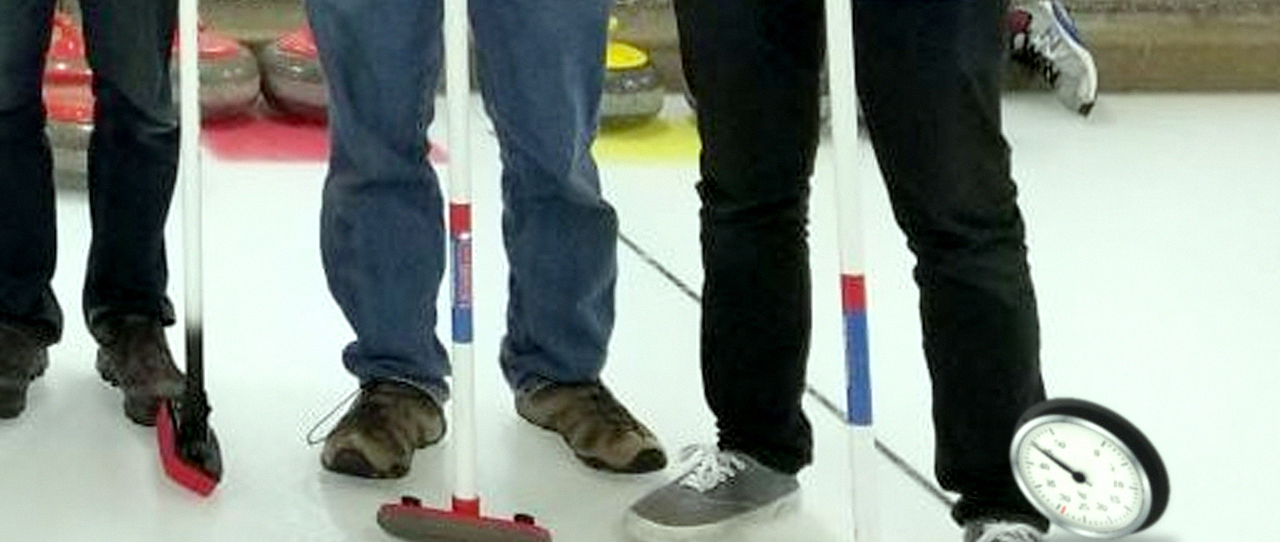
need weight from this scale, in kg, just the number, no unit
45
